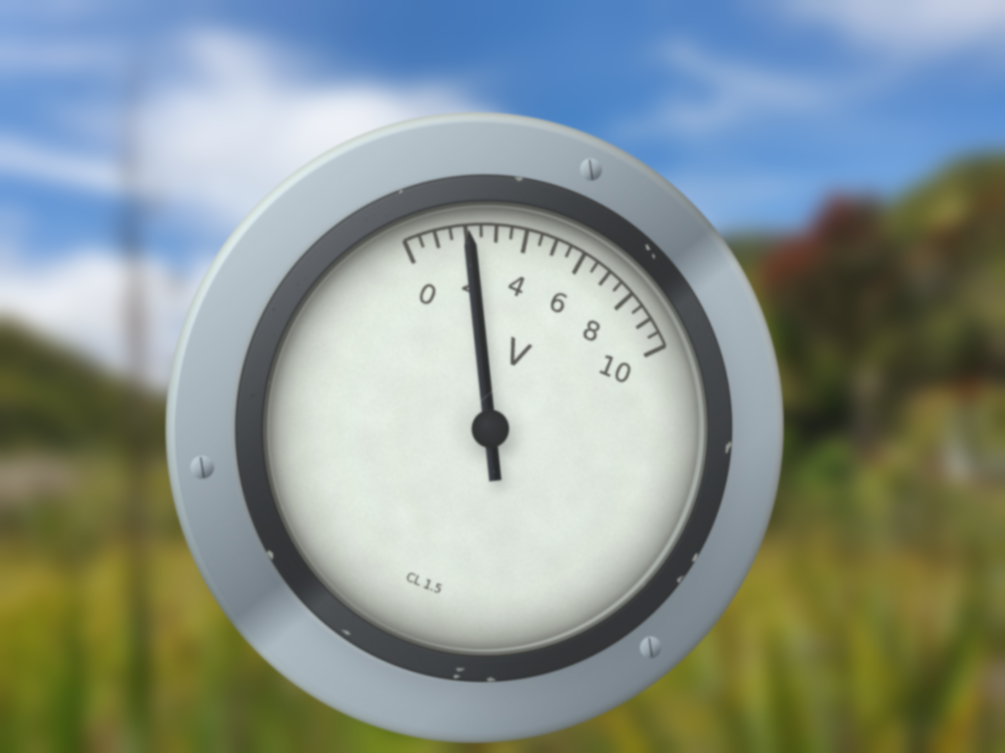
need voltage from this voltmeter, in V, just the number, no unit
2
